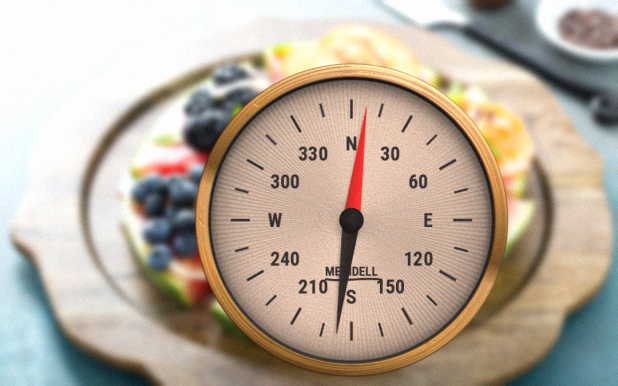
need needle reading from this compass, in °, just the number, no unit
7.5
